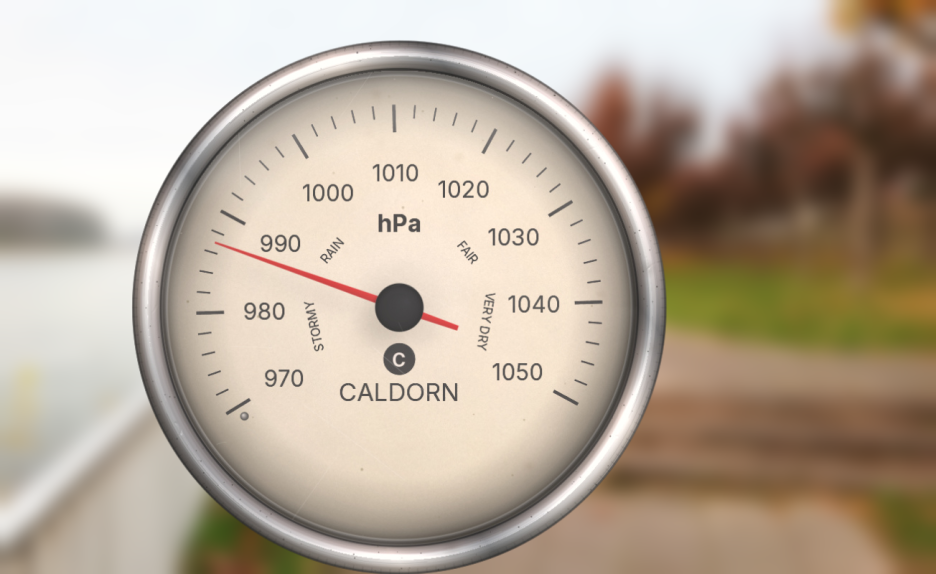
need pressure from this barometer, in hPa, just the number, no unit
987
